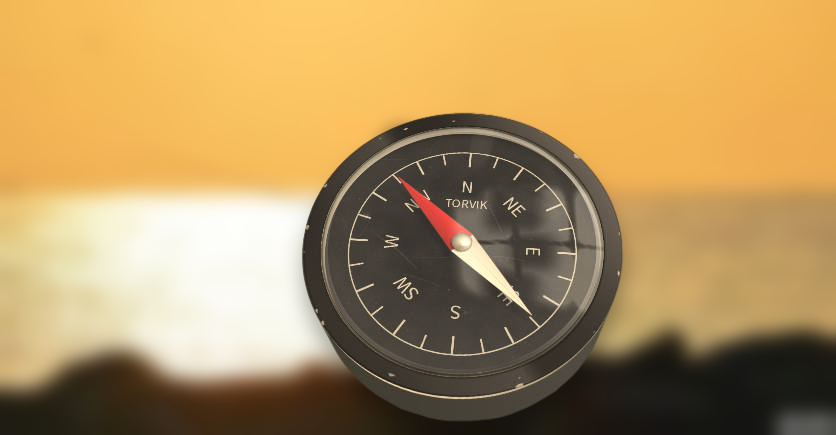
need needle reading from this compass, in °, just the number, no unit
315
